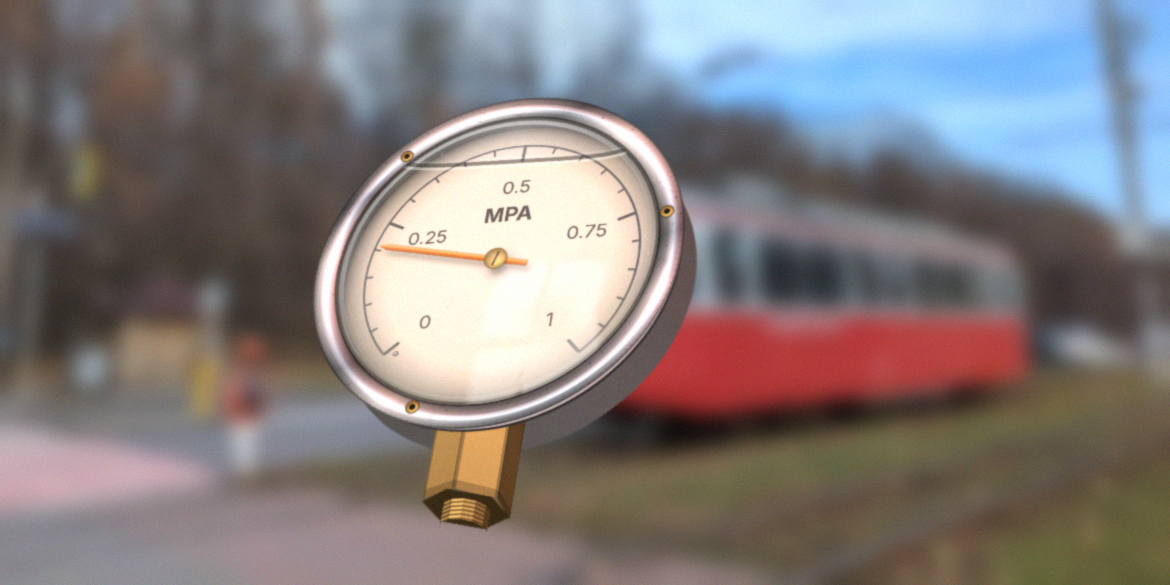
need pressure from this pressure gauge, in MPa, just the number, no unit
0.2
